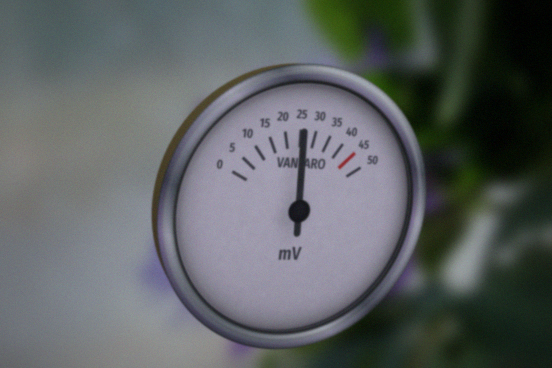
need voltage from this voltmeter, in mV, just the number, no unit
25
